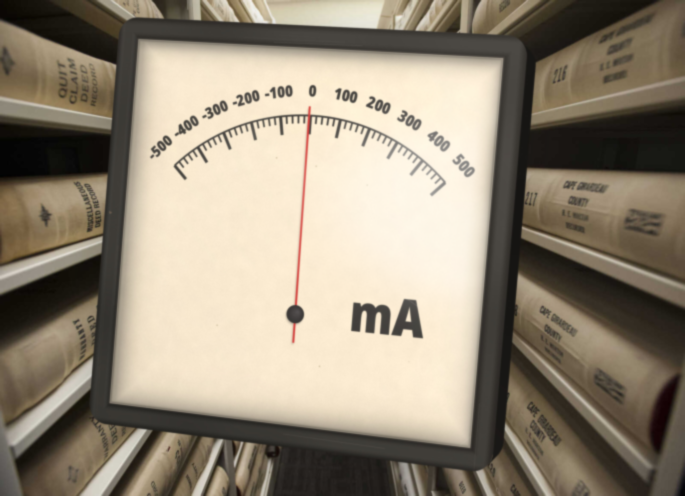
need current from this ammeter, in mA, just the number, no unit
0
